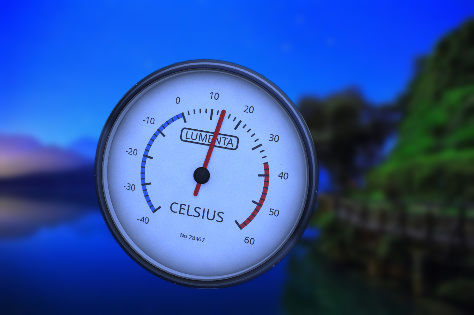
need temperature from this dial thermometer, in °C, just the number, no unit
14
